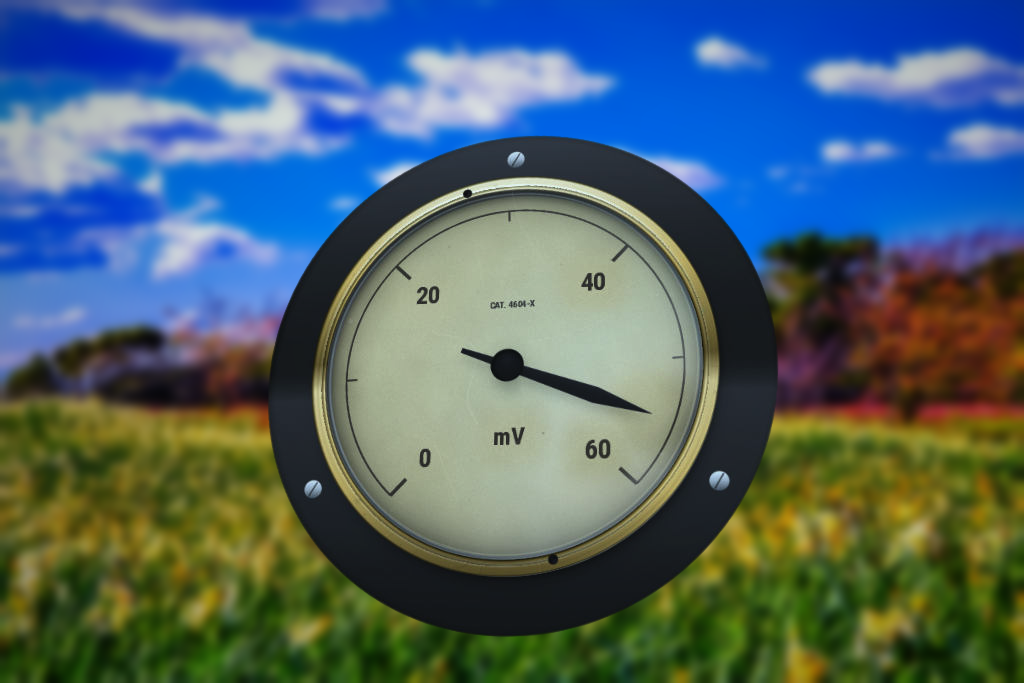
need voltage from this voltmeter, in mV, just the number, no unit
55
